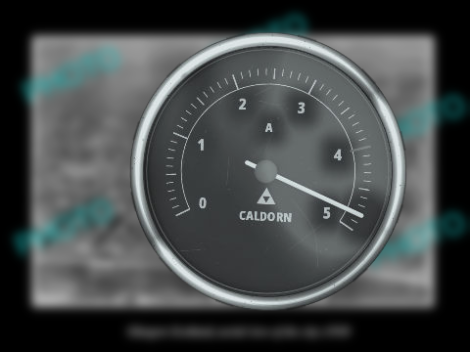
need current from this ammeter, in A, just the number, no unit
4.8
